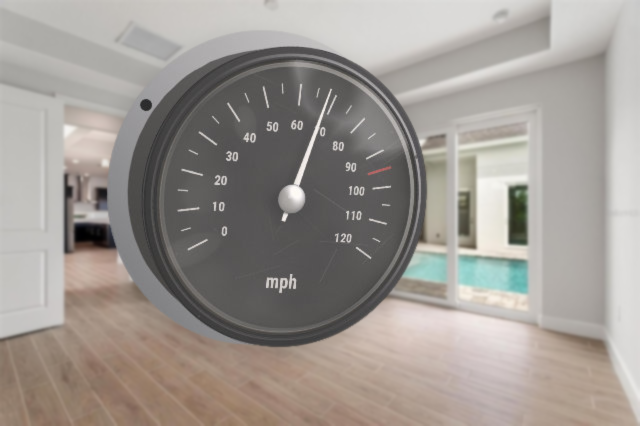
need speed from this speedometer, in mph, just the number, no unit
67.5
